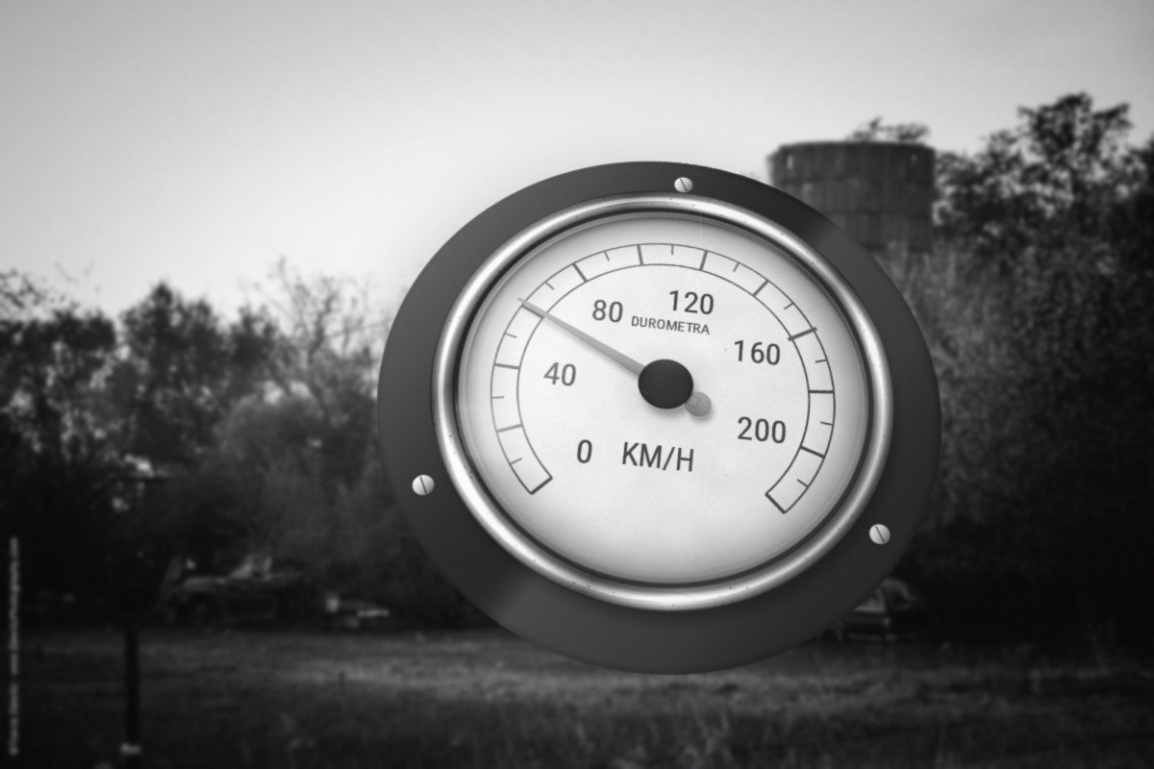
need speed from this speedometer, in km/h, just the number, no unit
60
